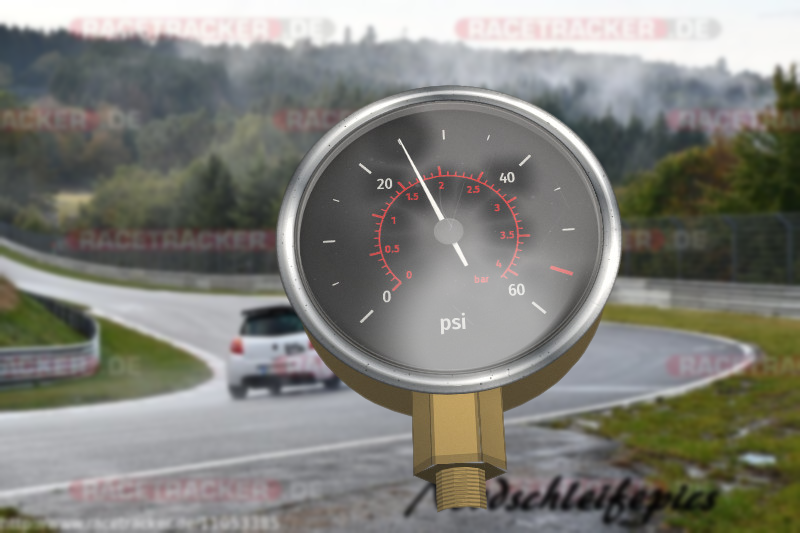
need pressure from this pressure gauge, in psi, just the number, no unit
25
